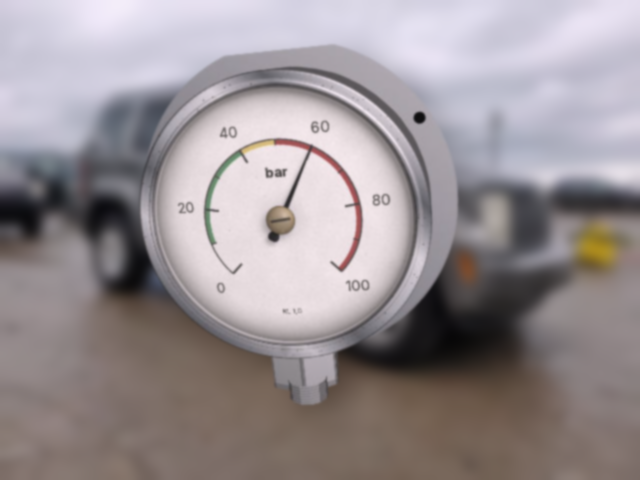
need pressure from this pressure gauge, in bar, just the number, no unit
60
